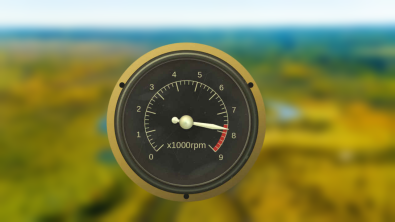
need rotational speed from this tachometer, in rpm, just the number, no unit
7800
